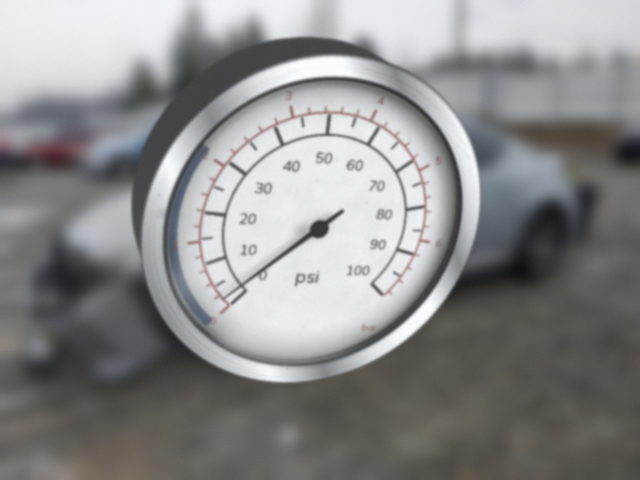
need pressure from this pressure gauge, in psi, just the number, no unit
2.5
